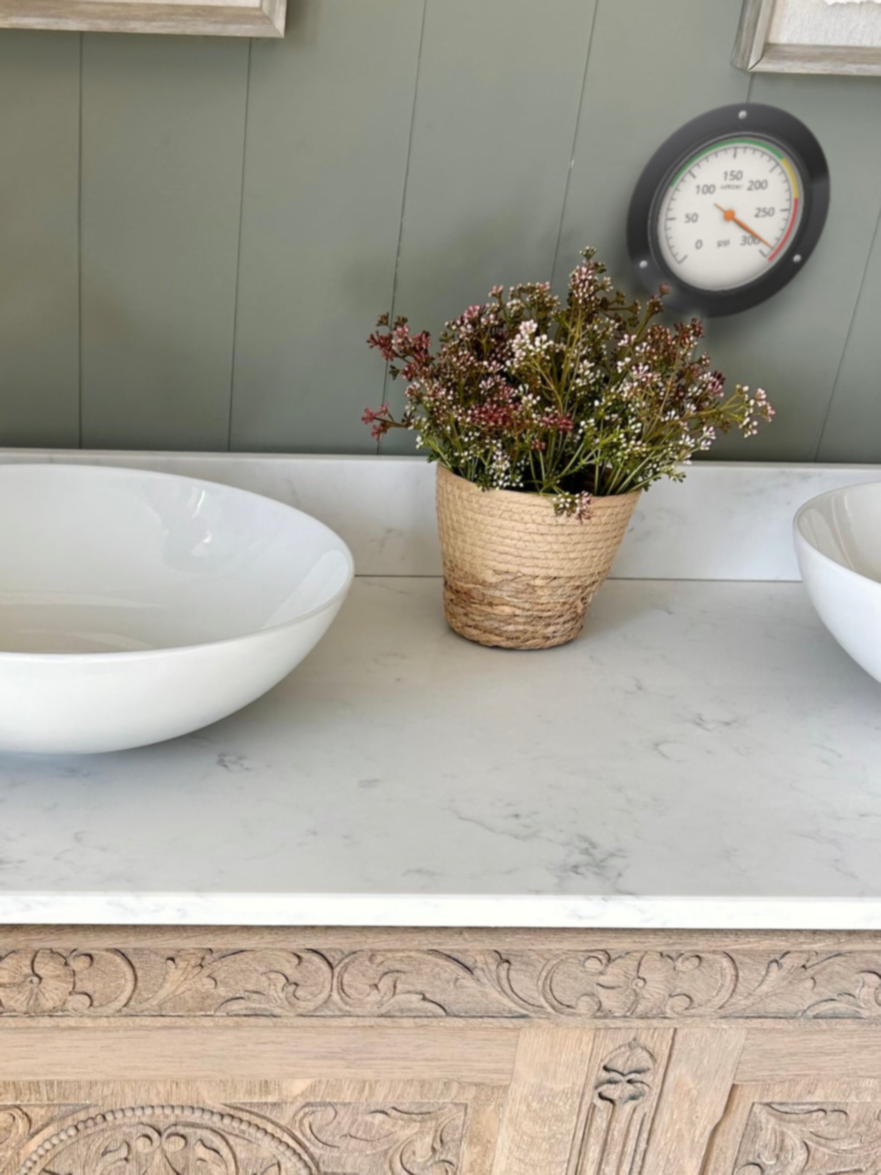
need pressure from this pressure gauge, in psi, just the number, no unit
290
